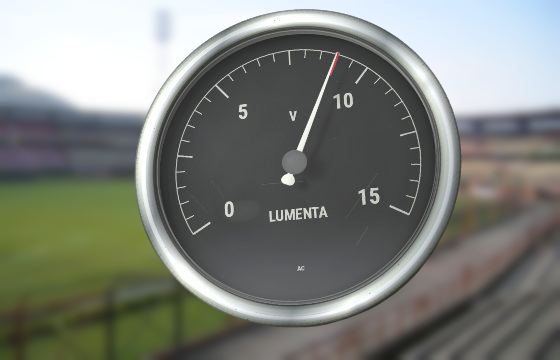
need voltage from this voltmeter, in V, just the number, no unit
9
